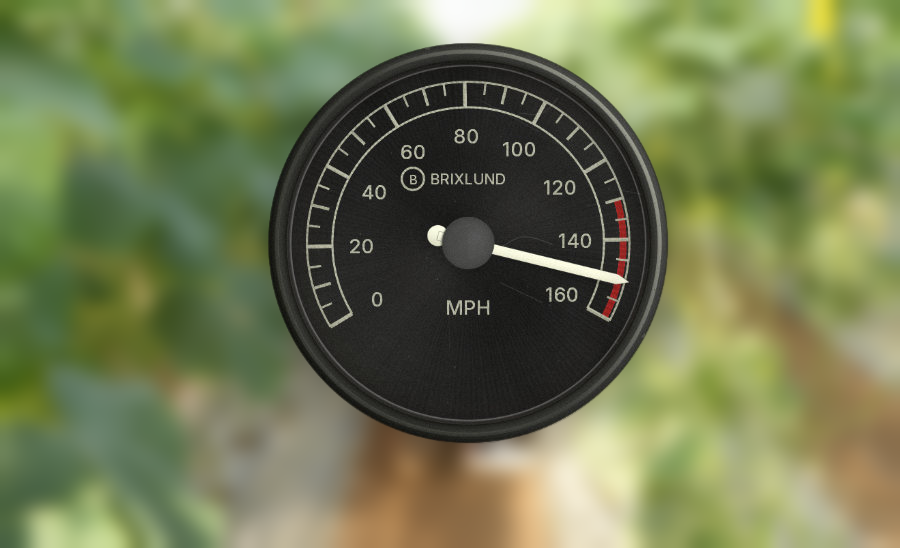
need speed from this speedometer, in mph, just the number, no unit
150
